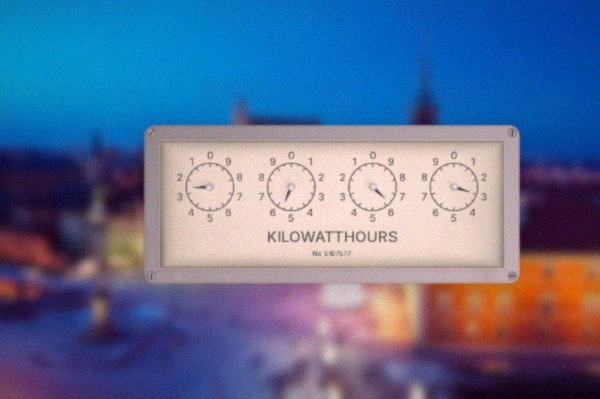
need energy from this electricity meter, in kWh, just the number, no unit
2563
